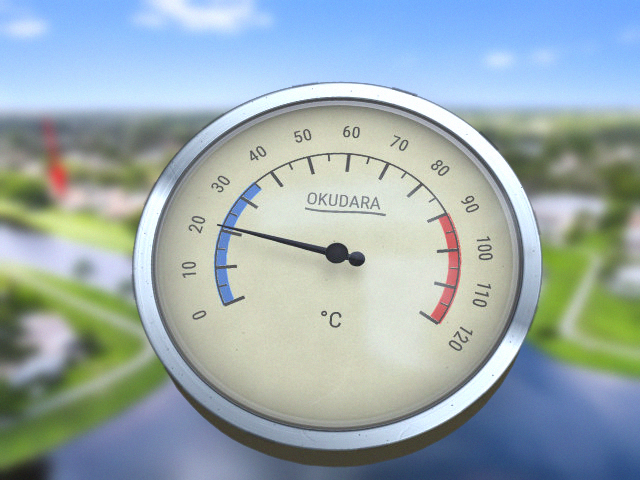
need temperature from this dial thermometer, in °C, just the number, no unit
20
